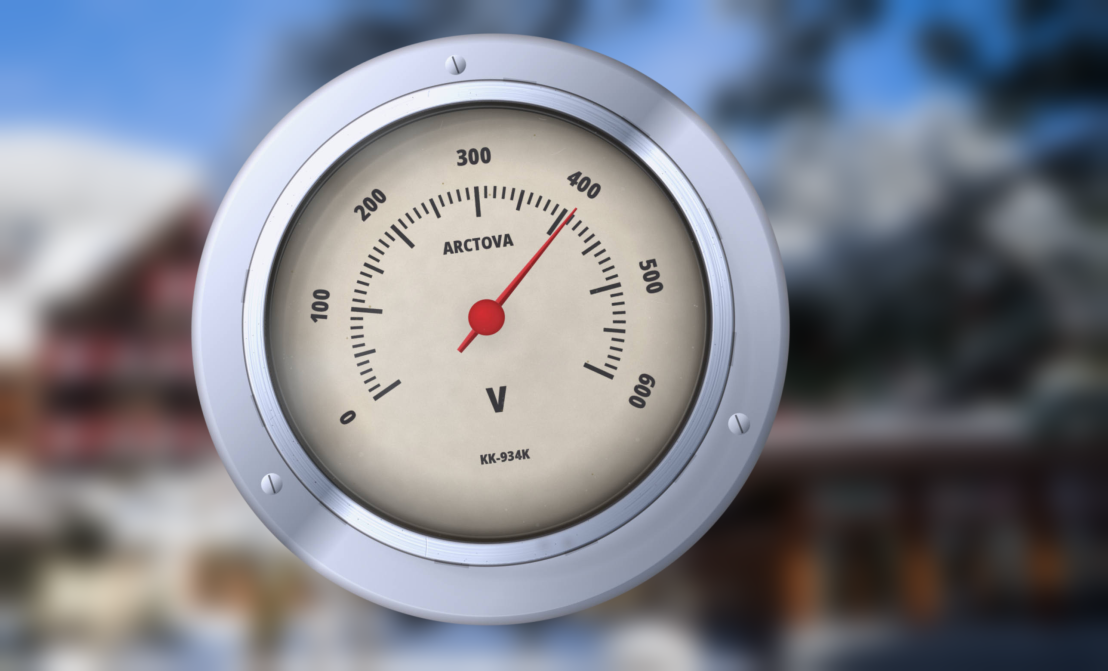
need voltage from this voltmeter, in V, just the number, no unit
410
